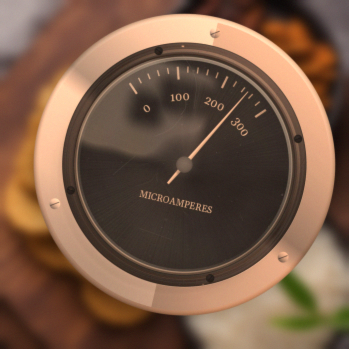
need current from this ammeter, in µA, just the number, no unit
250
